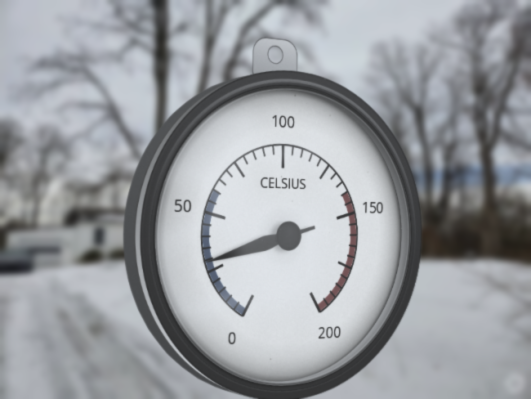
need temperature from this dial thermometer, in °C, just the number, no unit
30
